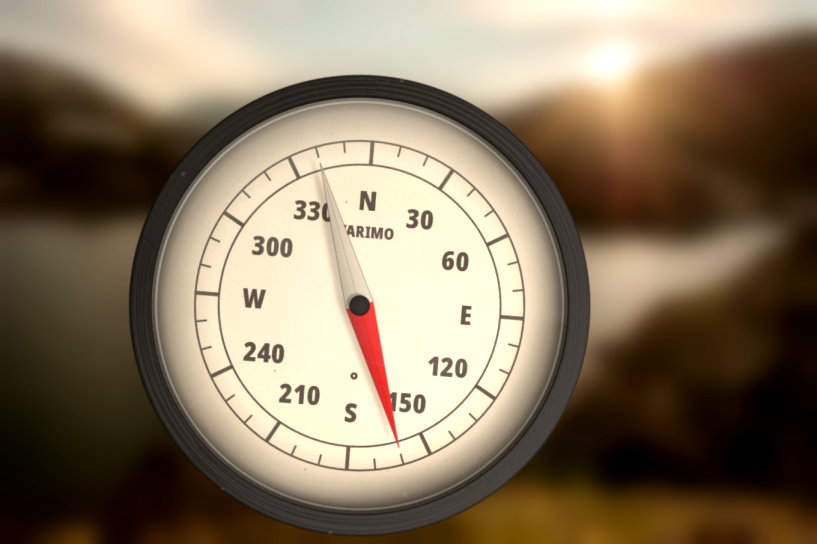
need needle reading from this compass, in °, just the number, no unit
160
